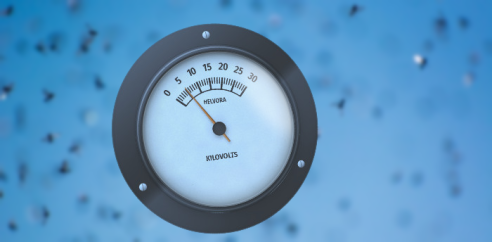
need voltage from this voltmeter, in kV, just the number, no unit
5
